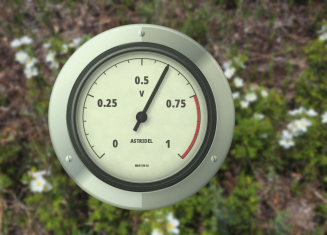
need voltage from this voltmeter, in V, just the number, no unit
0.6
